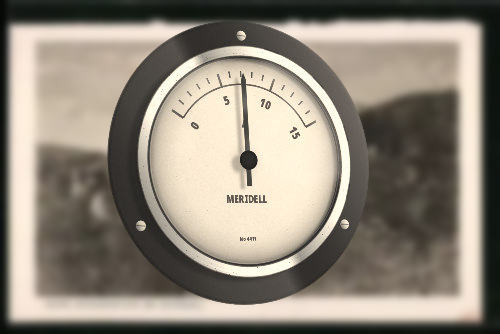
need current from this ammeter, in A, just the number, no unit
7
